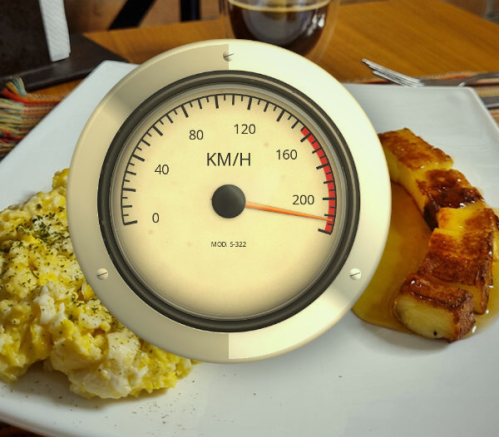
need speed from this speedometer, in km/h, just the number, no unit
212.5
